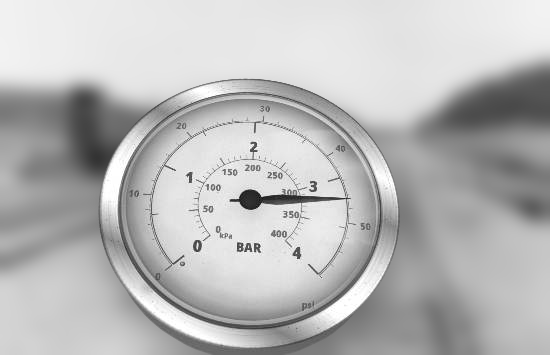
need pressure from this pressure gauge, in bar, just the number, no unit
3.25
